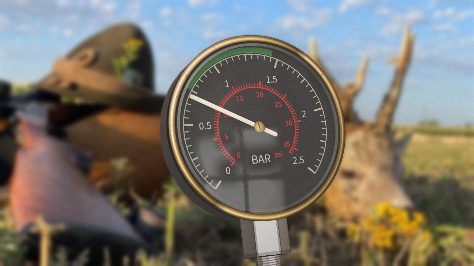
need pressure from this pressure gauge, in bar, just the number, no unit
0.7
